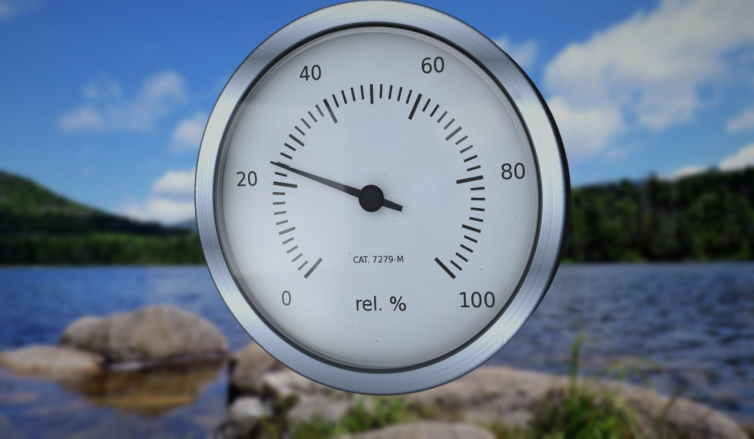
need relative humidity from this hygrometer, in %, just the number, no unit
24
